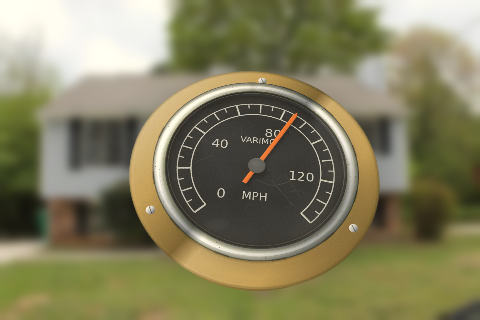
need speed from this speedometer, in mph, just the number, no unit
85
